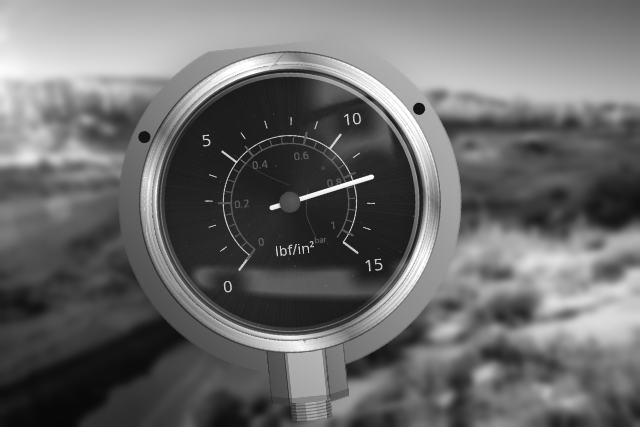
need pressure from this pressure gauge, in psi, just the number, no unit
12
